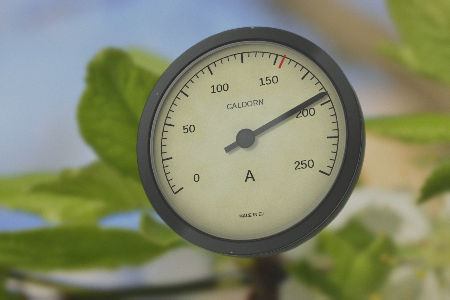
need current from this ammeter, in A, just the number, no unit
195
